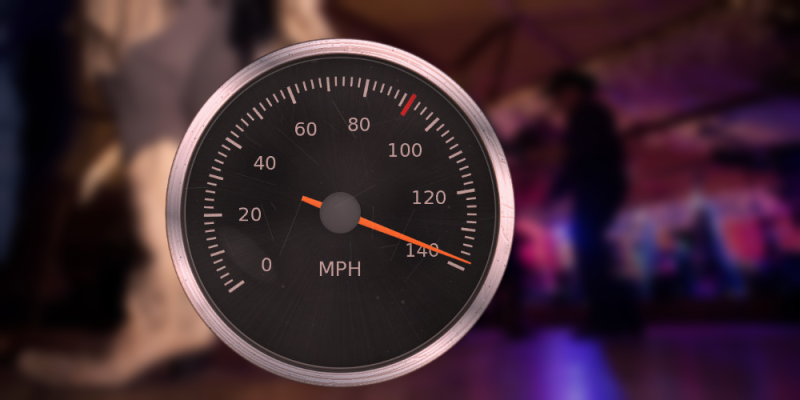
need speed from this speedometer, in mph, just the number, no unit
138
